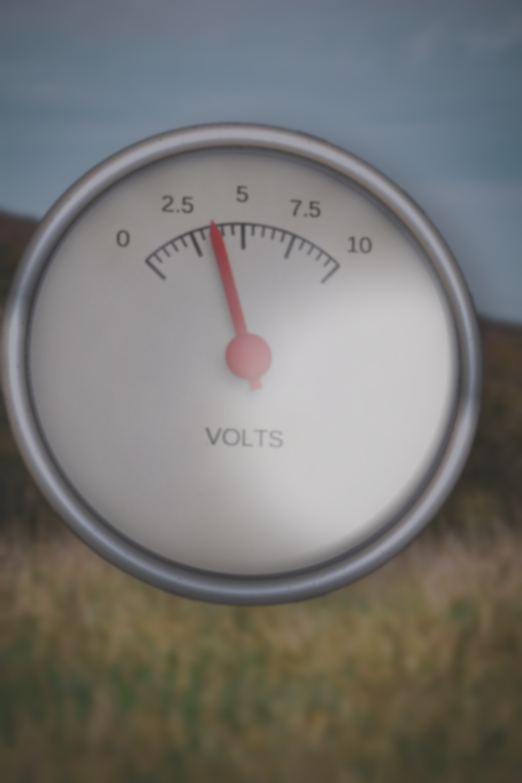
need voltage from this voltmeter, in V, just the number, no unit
3.5
